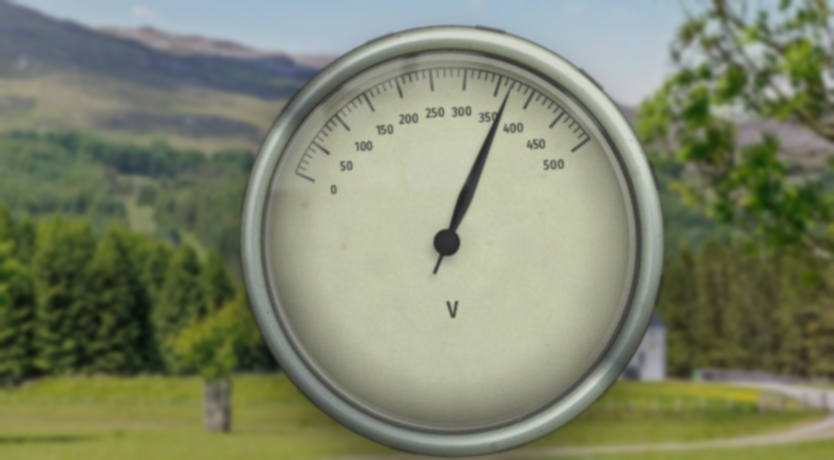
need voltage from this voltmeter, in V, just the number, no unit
370
